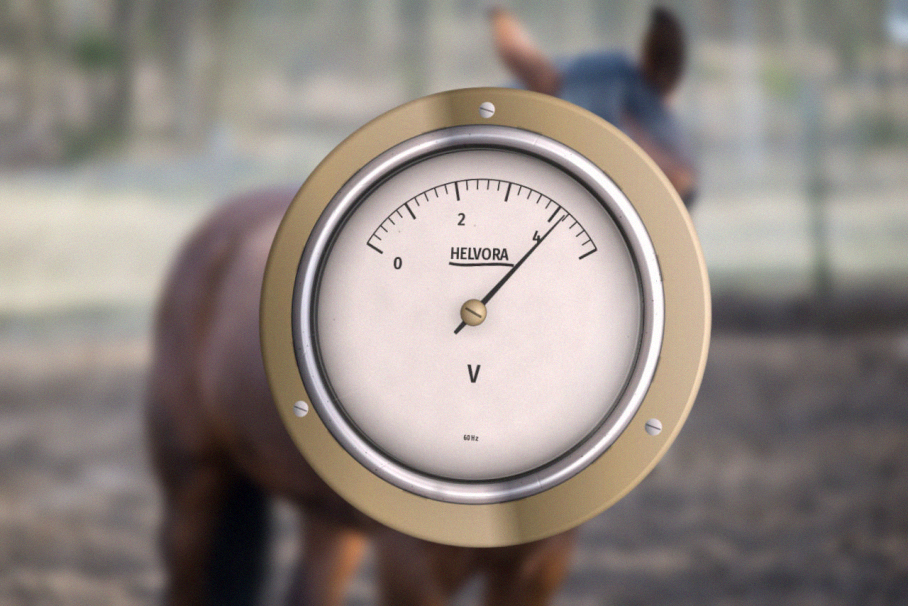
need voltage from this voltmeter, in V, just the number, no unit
4.2
